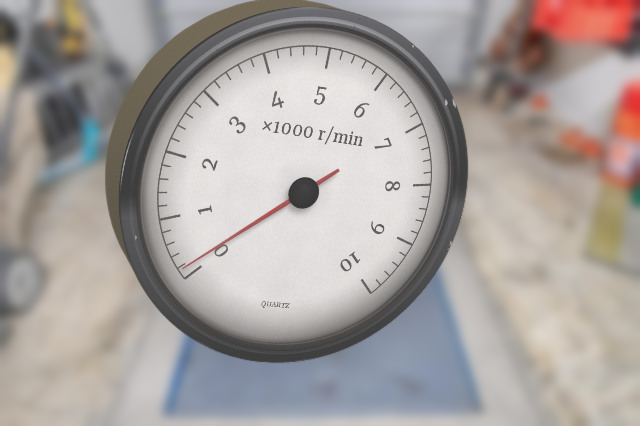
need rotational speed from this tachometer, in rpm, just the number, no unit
200
